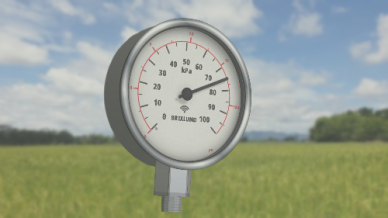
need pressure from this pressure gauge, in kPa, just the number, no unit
75
